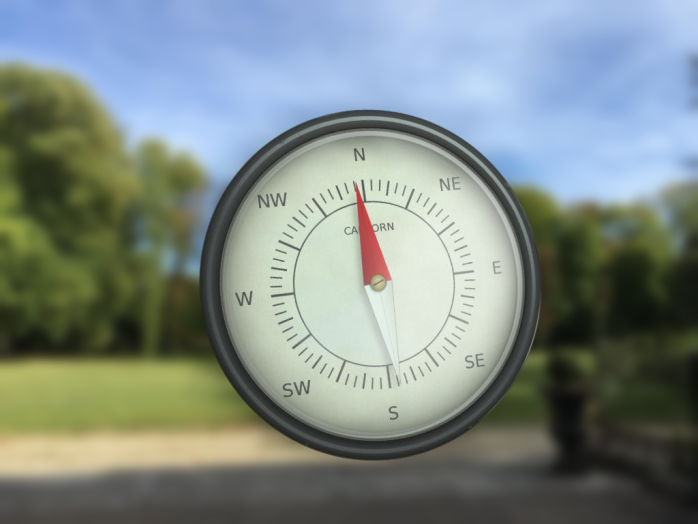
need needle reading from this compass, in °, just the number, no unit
355
